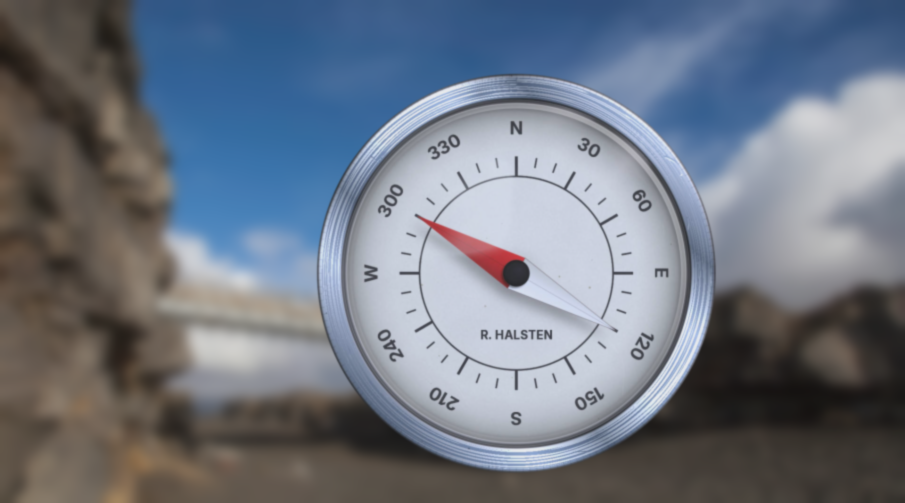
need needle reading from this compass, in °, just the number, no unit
300
